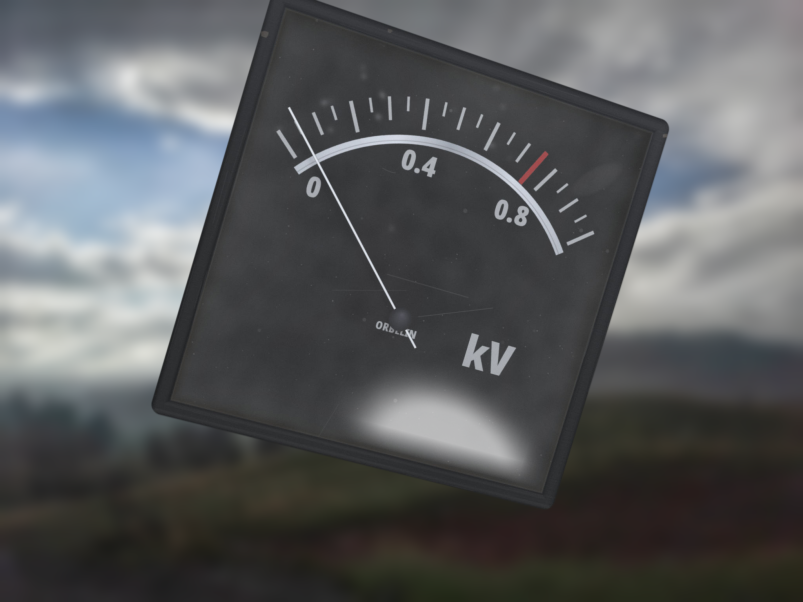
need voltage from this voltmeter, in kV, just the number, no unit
0.05
